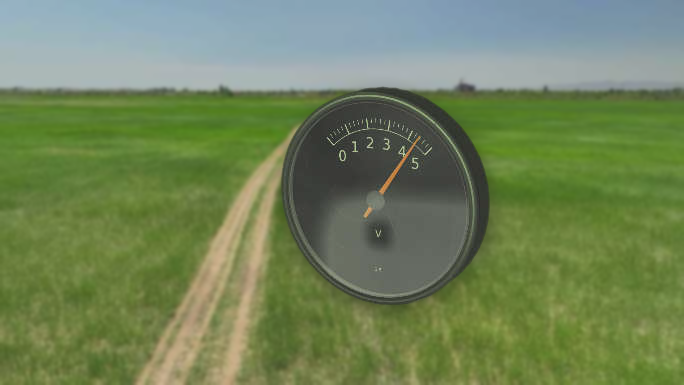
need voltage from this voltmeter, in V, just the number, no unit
4.4
